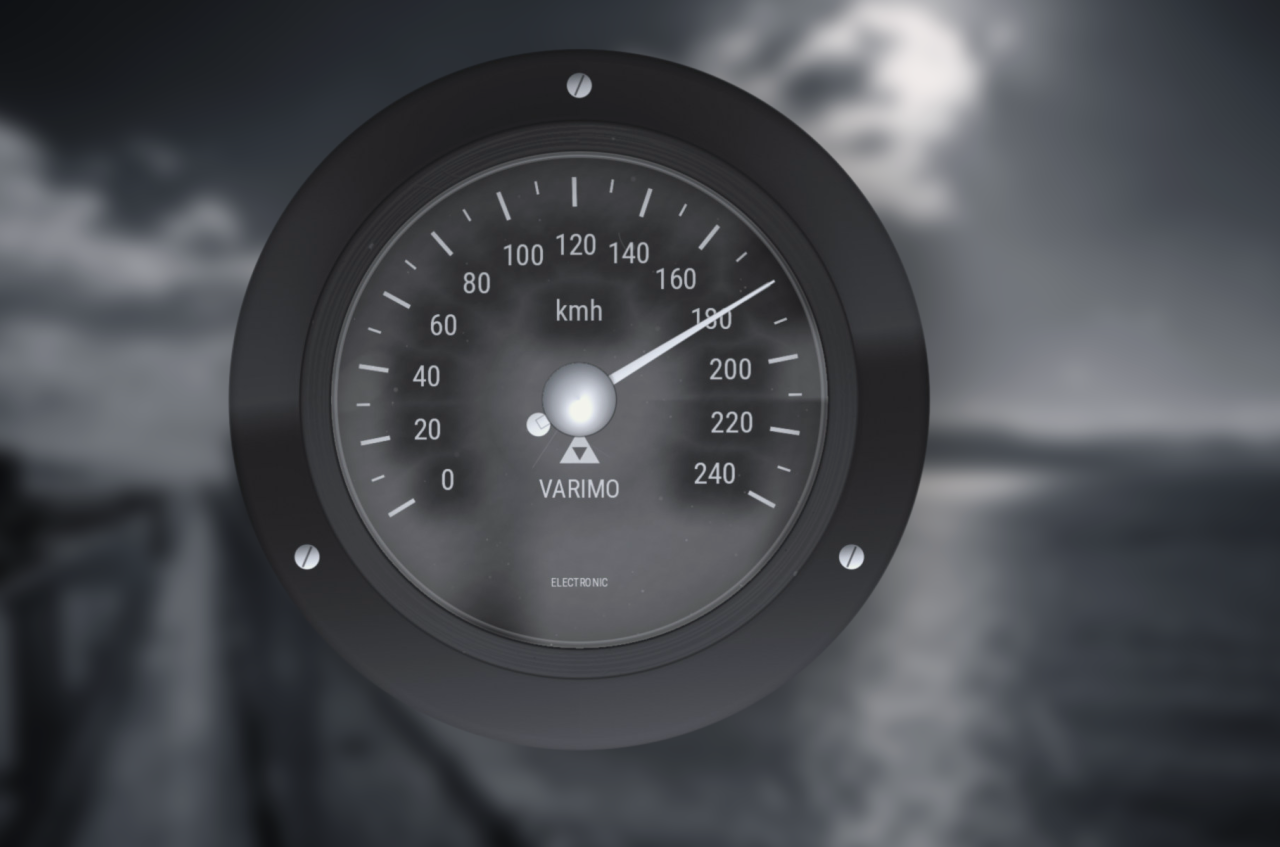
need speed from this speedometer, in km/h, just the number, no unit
180
